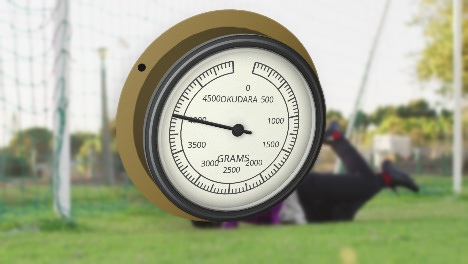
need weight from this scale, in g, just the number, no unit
4000
